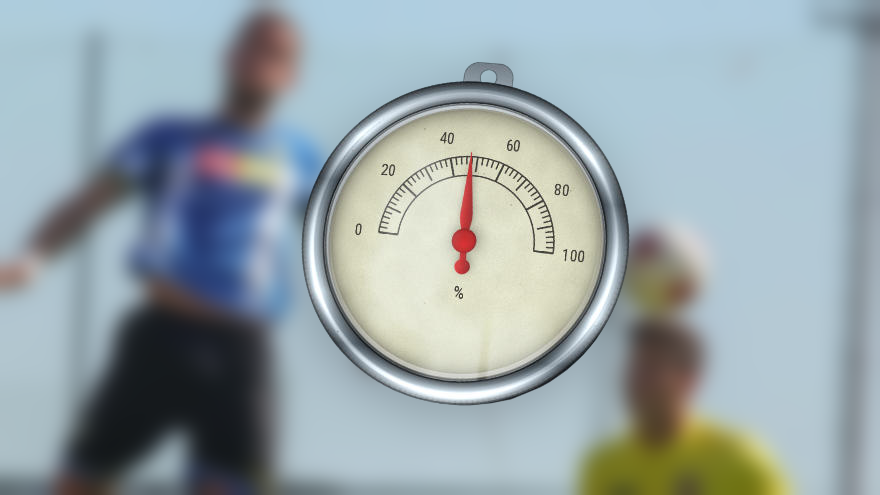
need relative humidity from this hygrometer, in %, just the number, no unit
48
